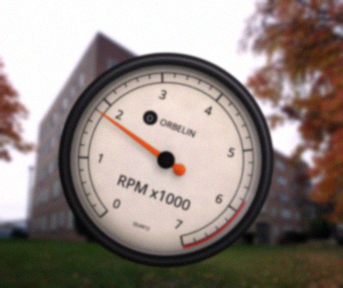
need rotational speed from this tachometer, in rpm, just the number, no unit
1800
